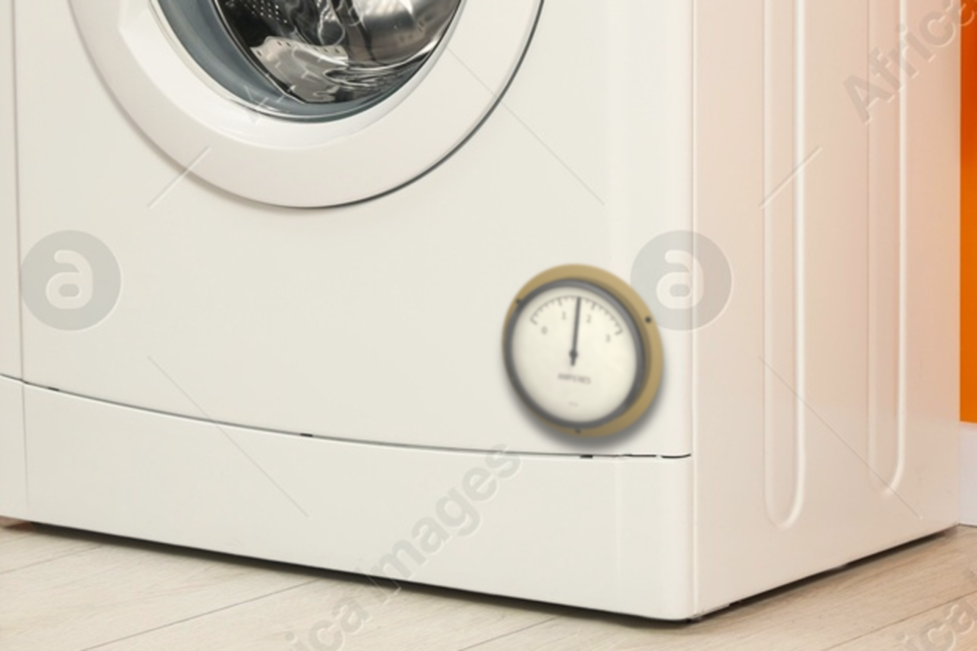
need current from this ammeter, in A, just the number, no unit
1.6
